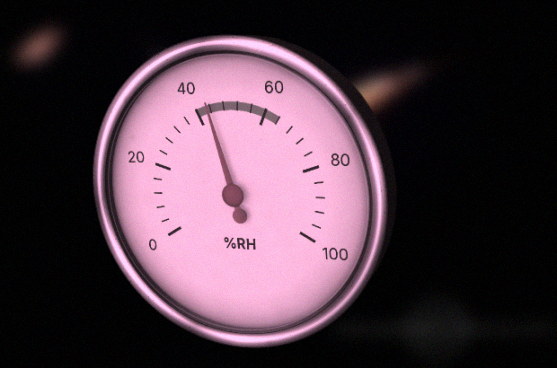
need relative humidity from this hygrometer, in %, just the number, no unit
44
